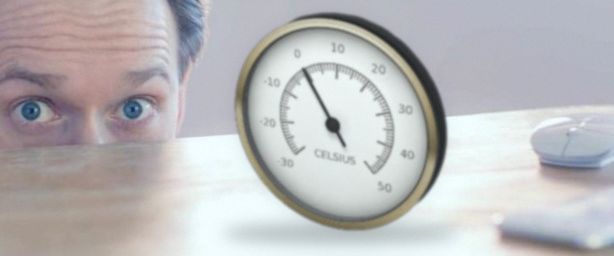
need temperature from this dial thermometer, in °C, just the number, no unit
0
